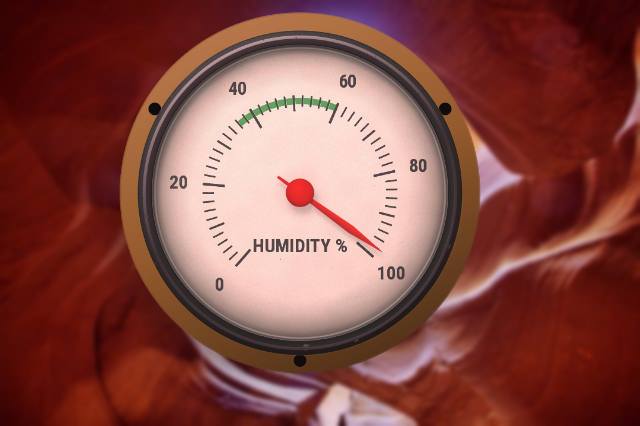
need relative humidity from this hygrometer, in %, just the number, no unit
98
